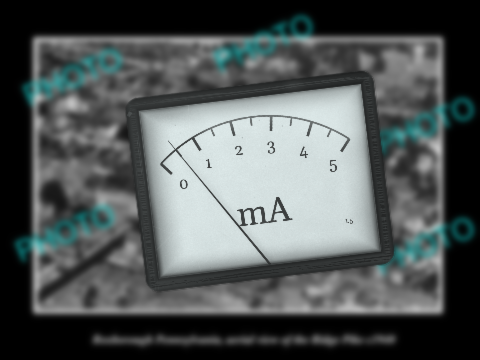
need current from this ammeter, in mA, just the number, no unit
0.5
